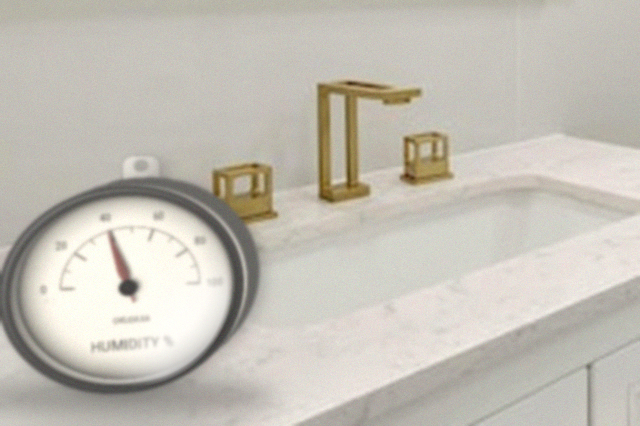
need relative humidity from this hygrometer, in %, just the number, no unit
40
